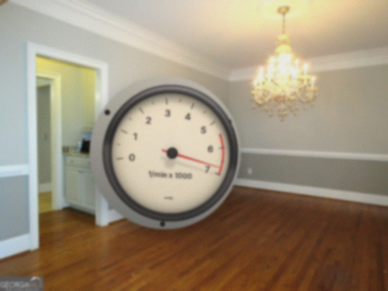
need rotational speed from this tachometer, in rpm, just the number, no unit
6750
